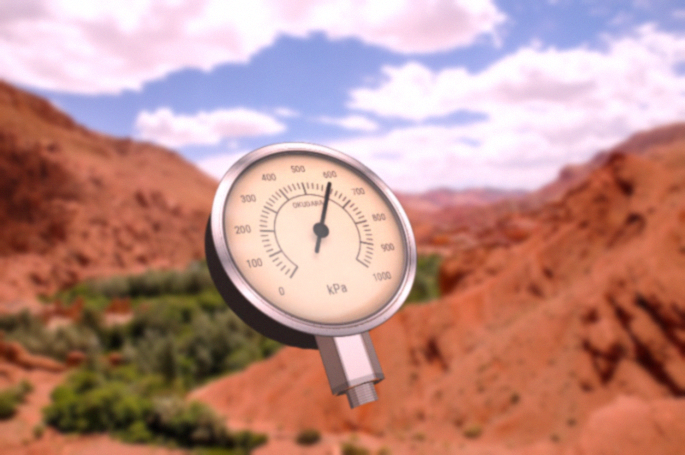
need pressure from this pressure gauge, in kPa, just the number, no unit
600
